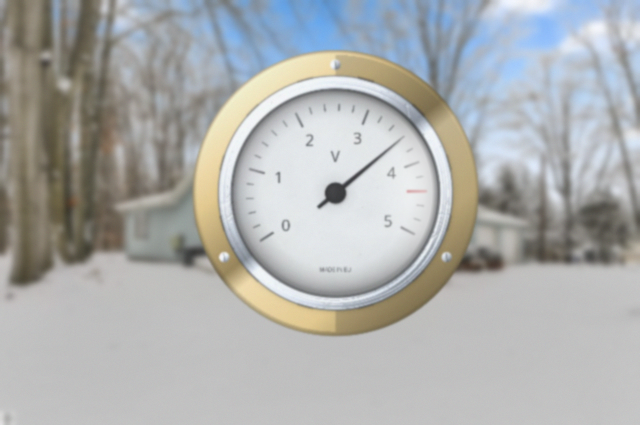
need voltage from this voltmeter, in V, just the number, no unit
3.6
